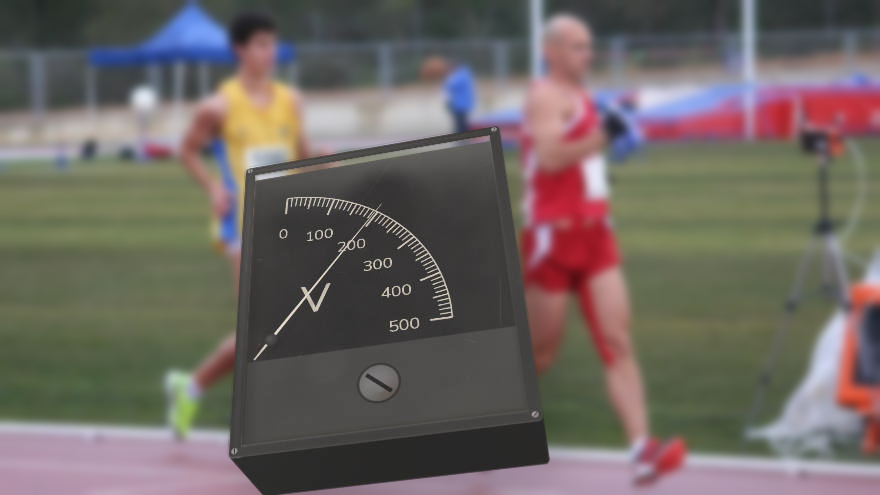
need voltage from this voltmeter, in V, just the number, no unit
200
